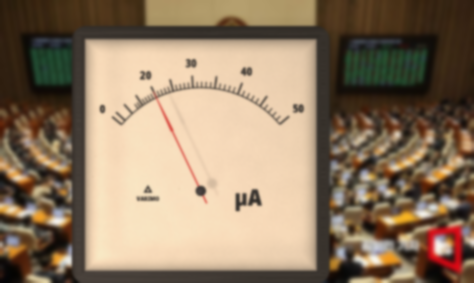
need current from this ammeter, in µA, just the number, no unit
20
